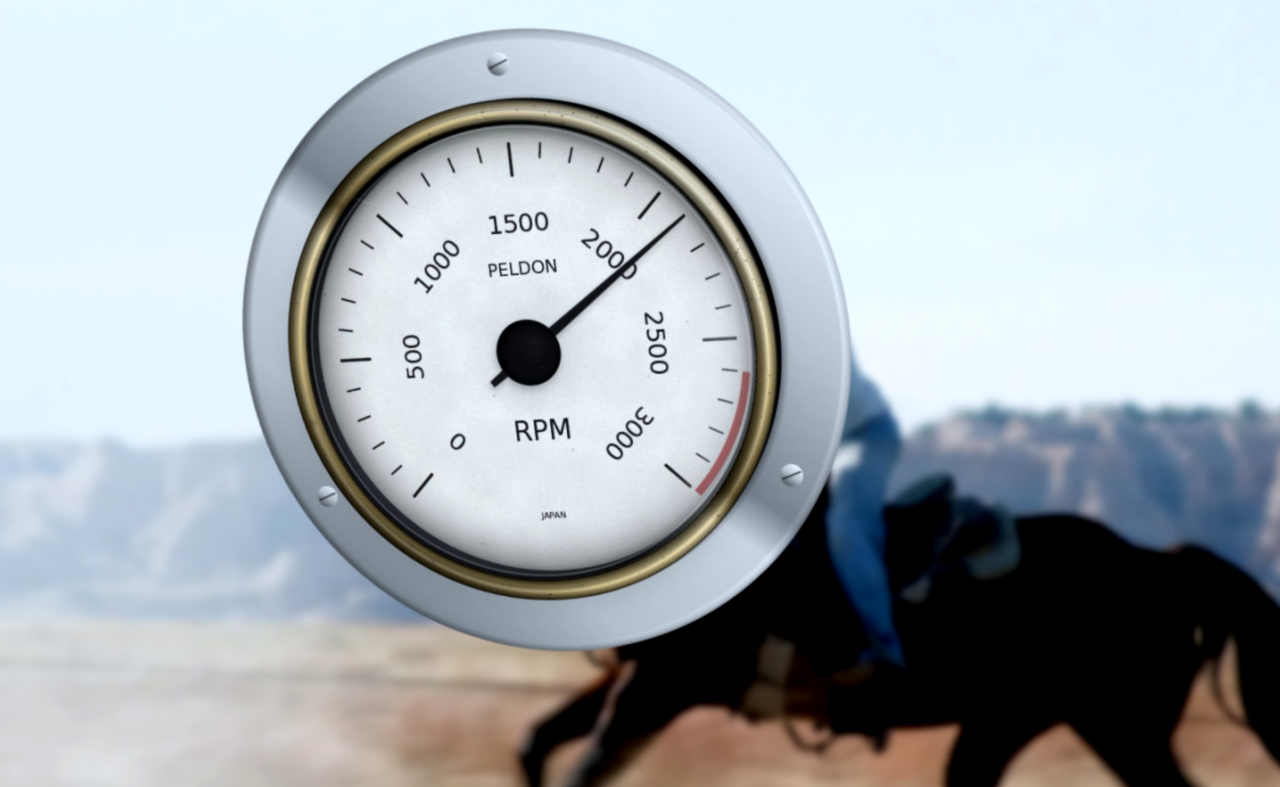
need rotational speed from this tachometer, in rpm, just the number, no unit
2100
